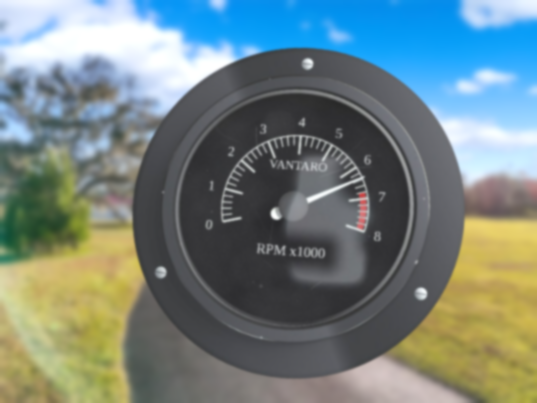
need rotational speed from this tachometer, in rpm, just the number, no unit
6400
